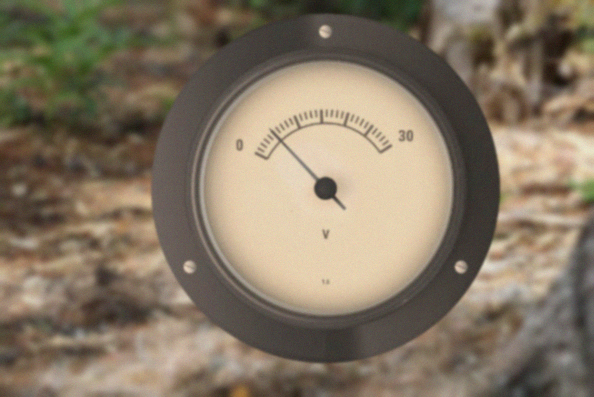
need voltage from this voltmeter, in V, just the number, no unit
5
